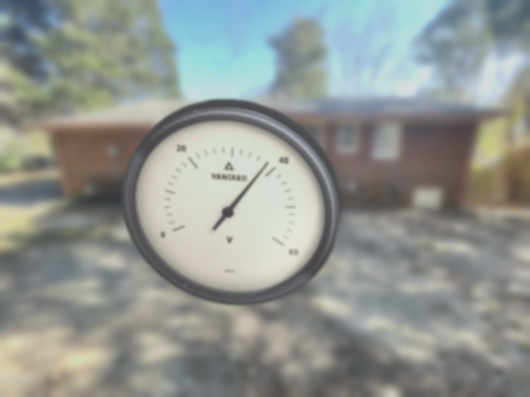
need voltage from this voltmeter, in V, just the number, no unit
38
